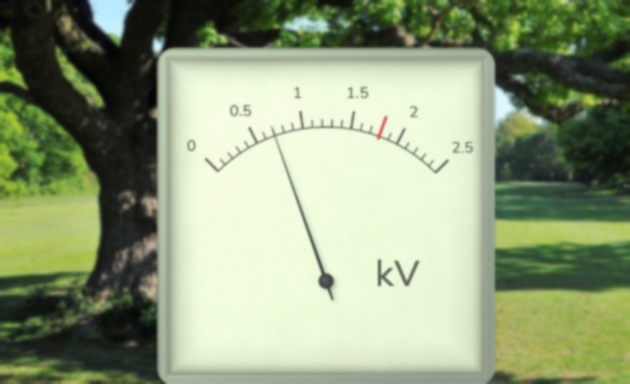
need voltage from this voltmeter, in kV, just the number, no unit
0.7
